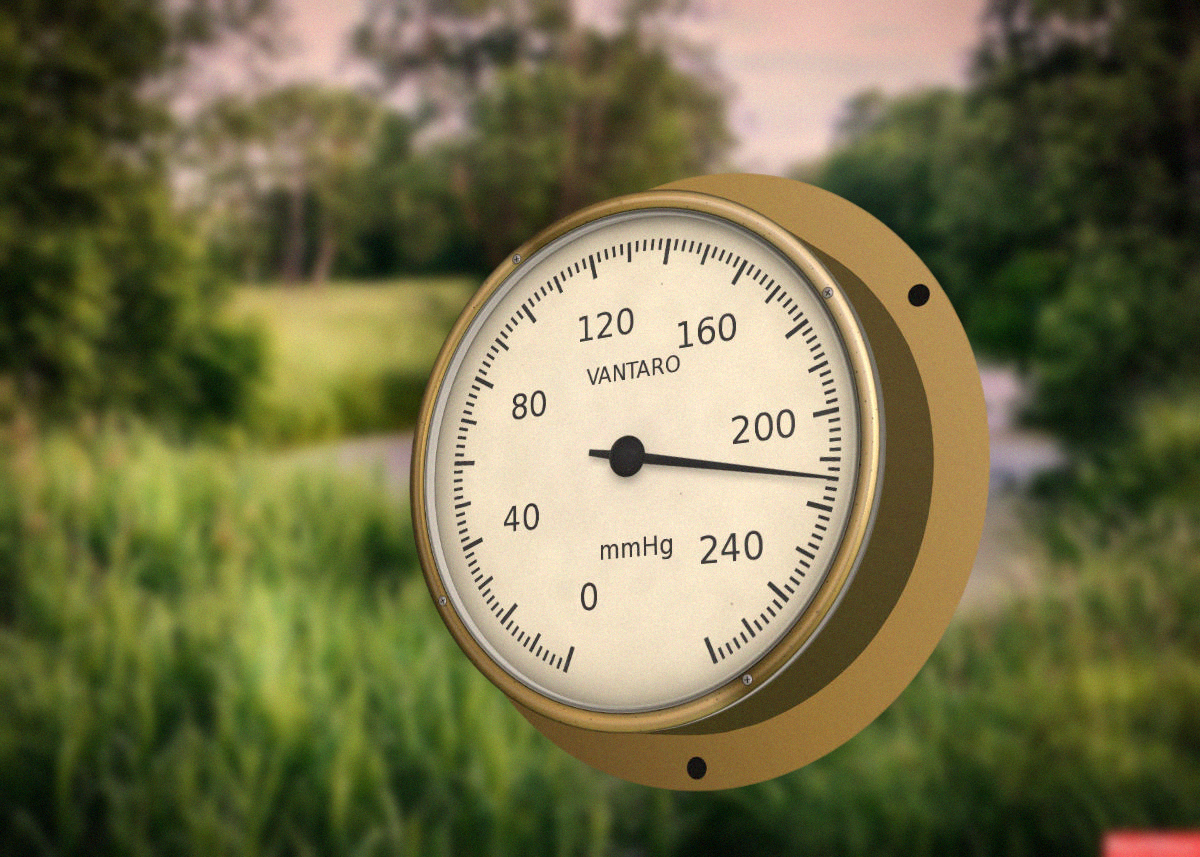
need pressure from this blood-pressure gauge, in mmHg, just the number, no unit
214
